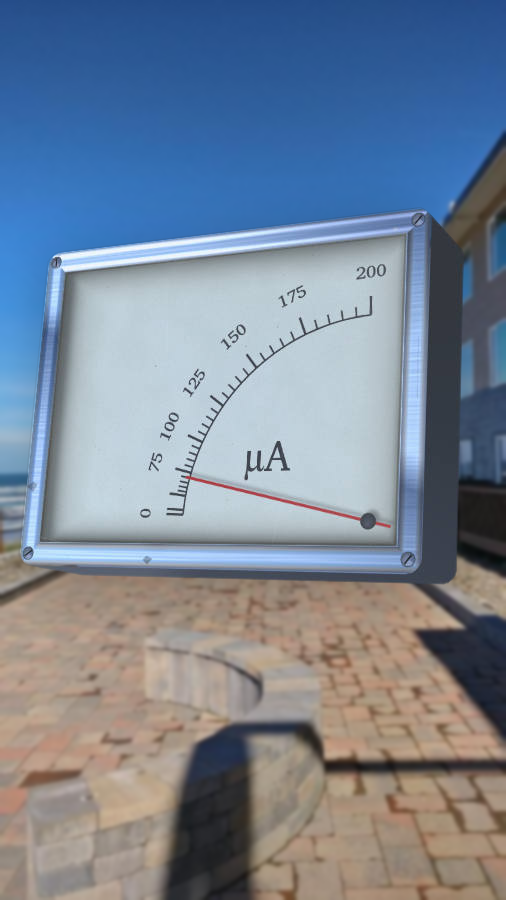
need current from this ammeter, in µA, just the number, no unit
70
